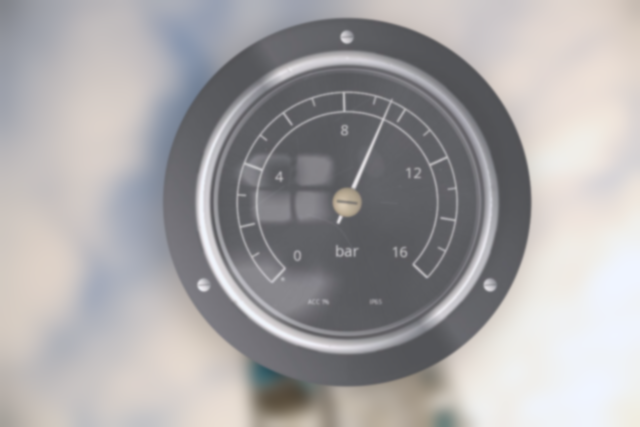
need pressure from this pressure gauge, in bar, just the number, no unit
9.5
